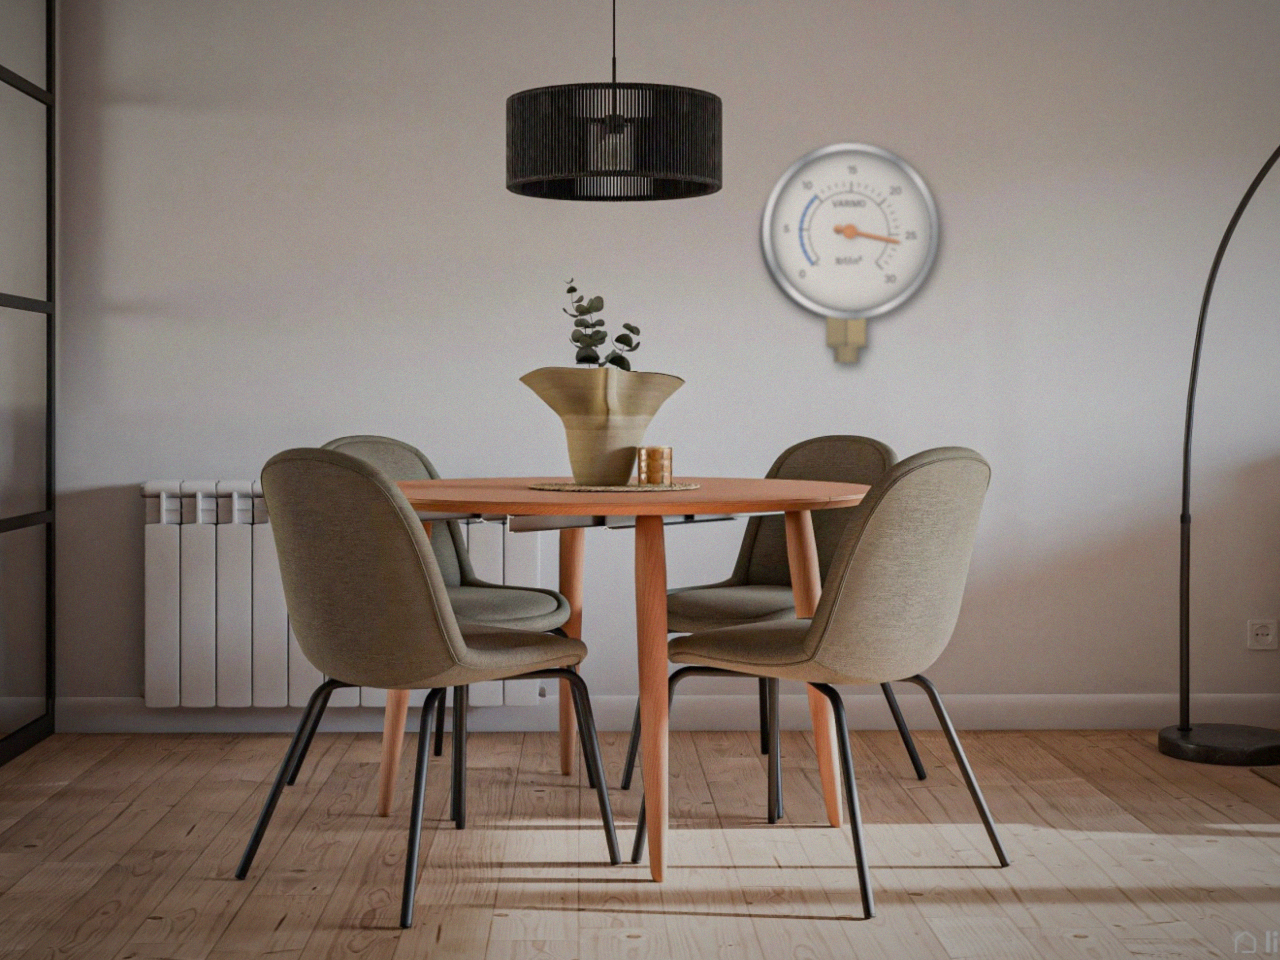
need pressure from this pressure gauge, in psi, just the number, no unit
26
